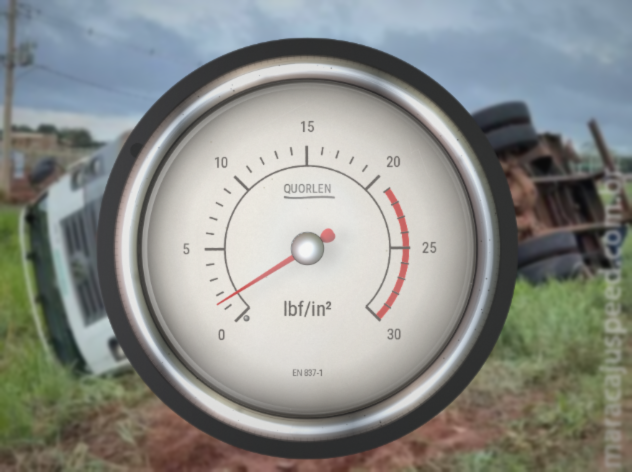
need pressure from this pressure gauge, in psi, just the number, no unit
1.5
